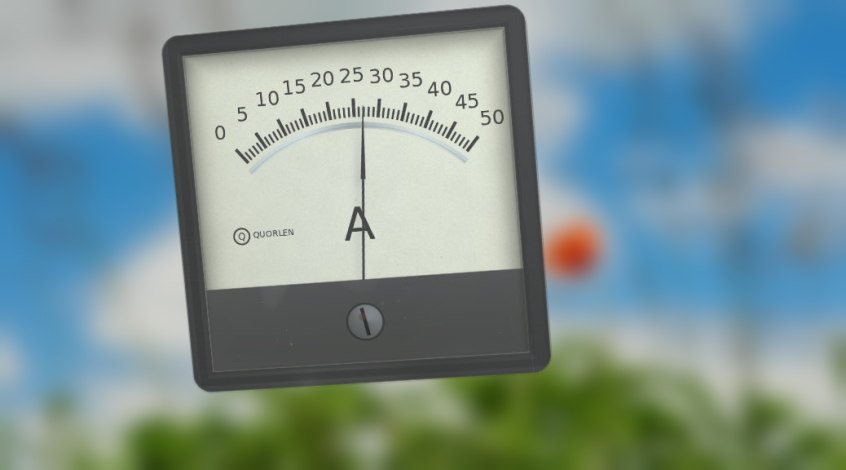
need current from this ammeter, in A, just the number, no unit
27
